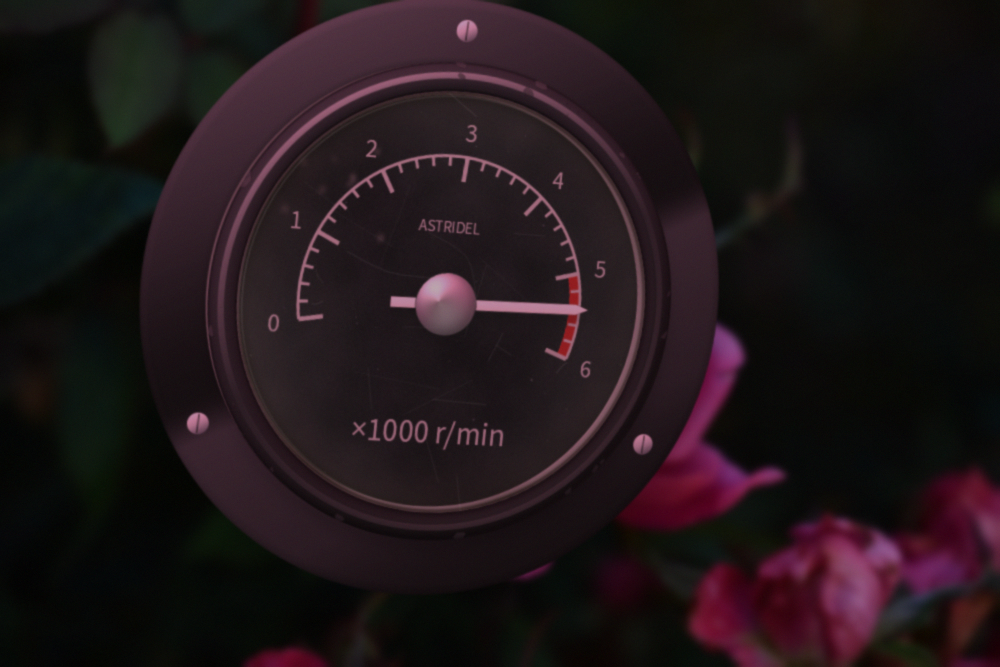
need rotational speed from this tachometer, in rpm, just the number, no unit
5400
